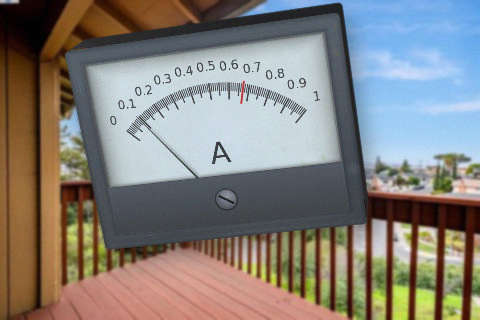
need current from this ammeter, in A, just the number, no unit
0.1
